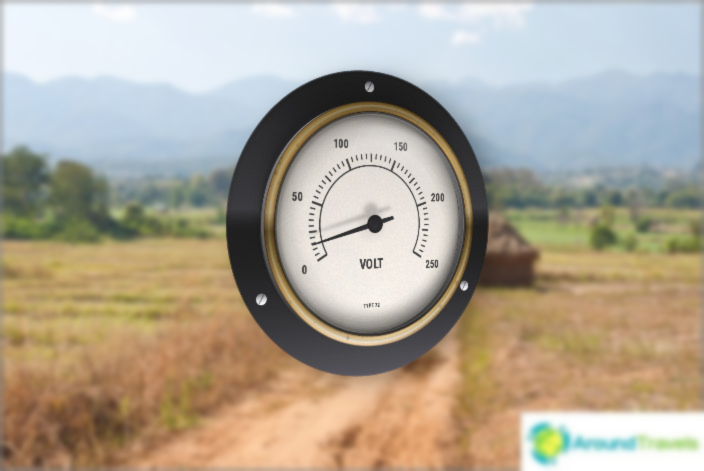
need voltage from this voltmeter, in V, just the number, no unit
15
